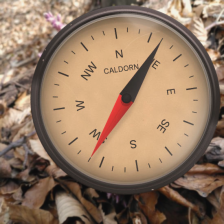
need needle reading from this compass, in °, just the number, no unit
220
